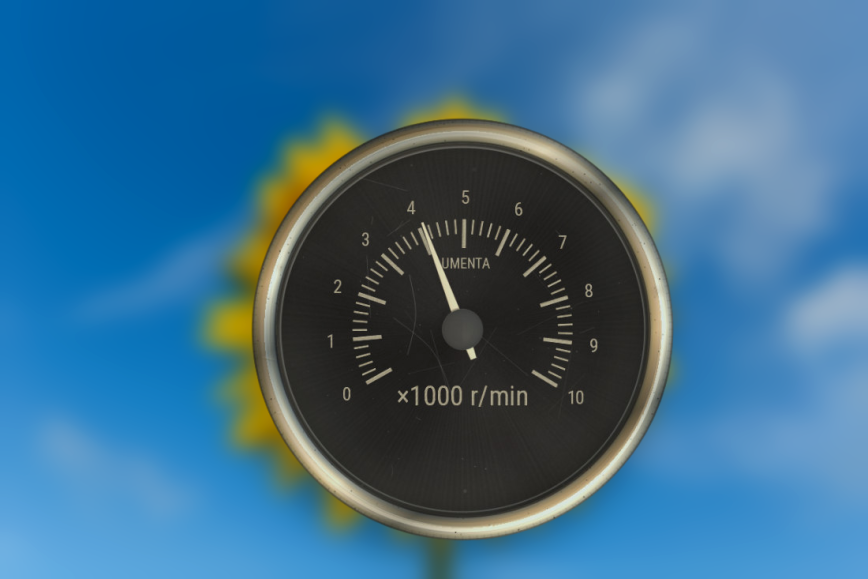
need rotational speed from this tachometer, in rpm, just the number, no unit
4100
